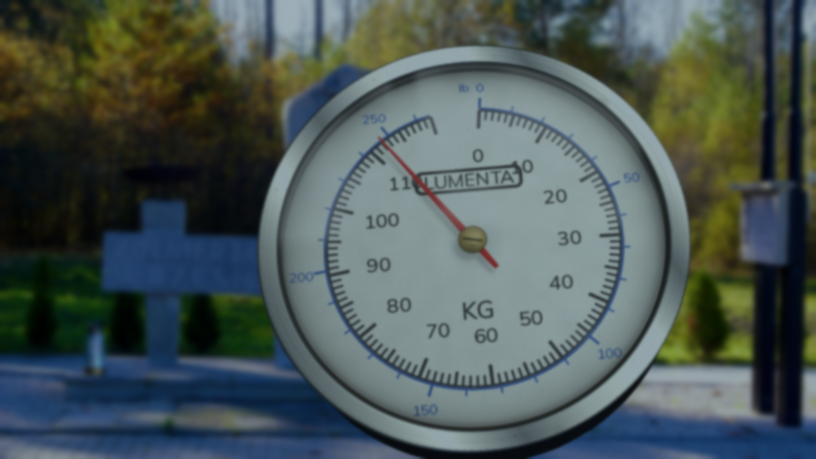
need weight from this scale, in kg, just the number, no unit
112
